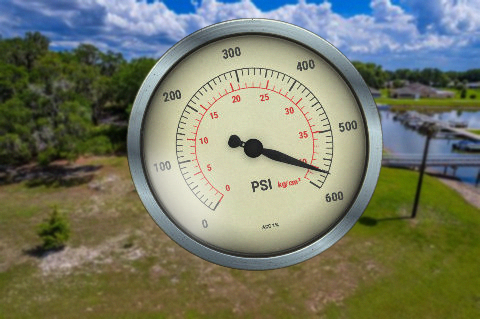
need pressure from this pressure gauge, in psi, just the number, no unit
570
